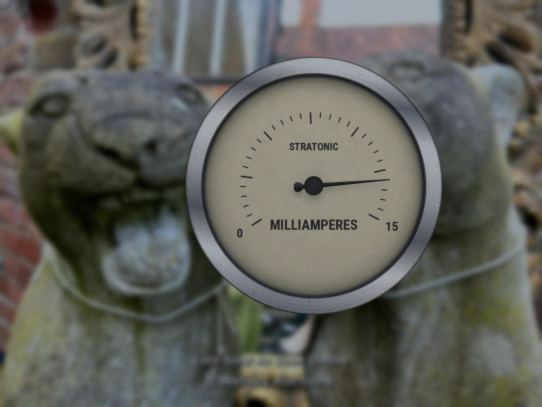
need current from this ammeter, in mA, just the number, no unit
13
